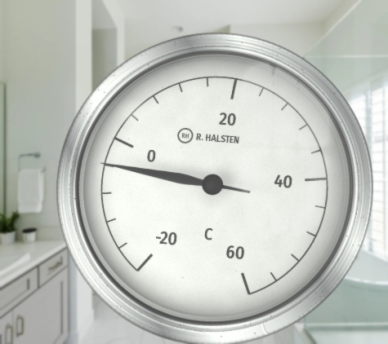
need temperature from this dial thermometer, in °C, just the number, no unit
-4
